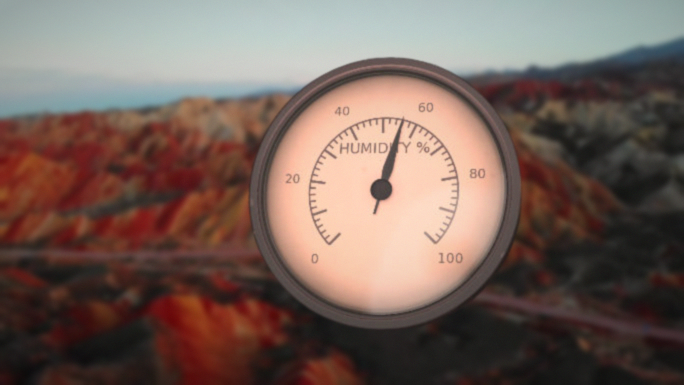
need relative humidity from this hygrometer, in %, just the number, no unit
56
